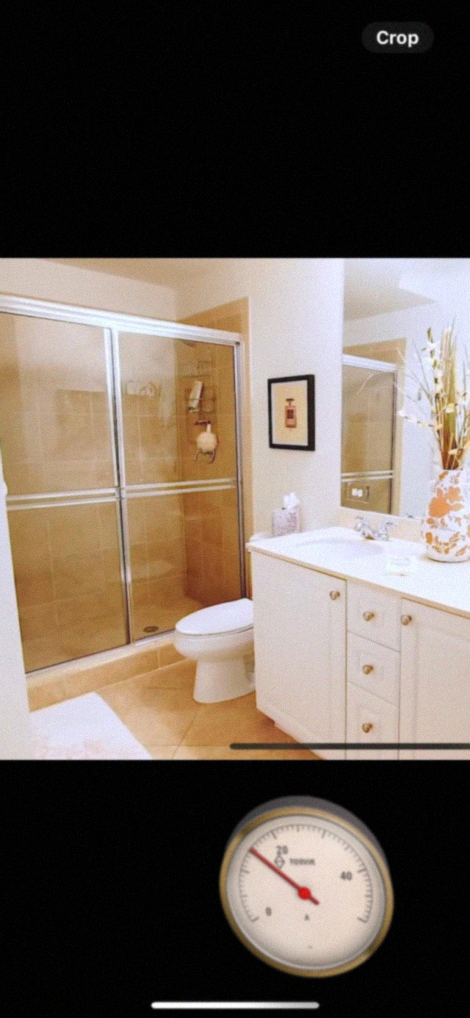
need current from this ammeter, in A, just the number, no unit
15
